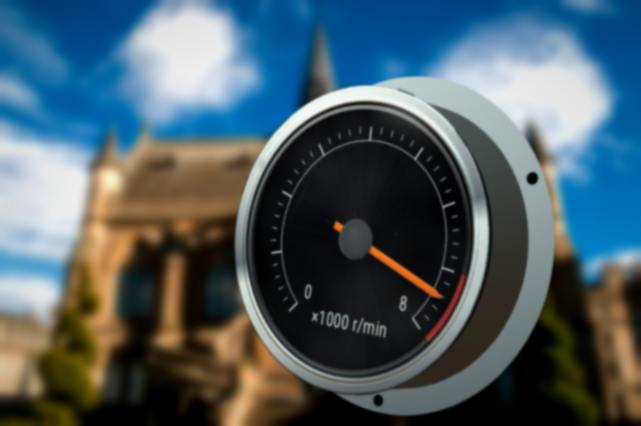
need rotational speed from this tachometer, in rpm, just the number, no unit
7400
